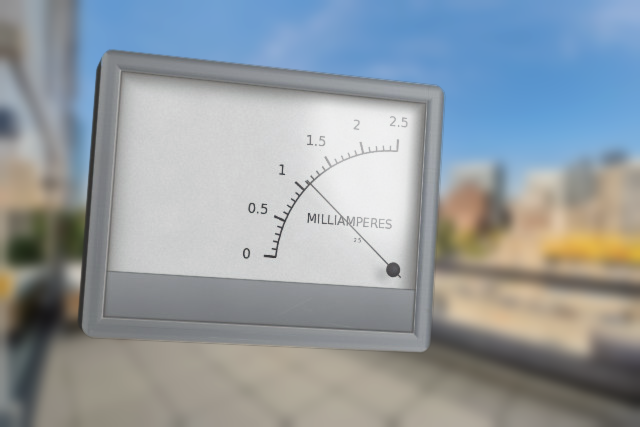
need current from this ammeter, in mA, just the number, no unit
1.1
